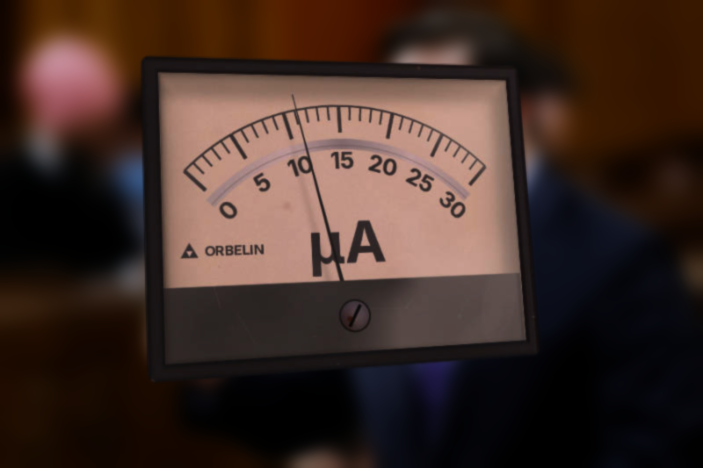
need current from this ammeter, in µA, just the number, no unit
11
